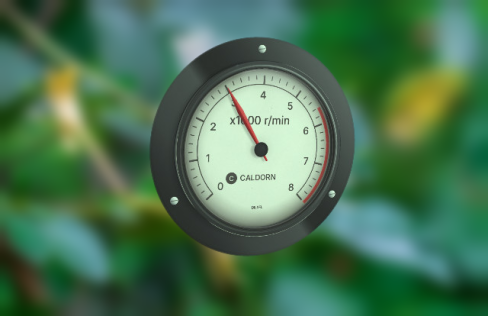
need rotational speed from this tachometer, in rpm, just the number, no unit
3000
